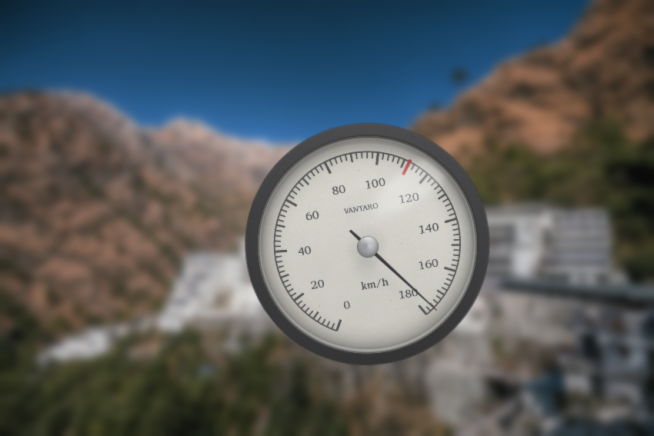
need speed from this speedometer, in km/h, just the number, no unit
176
